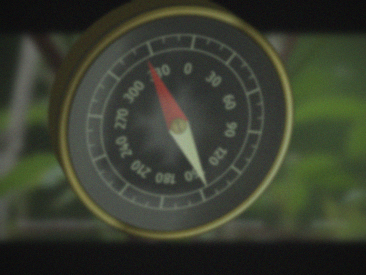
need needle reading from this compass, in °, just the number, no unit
325
